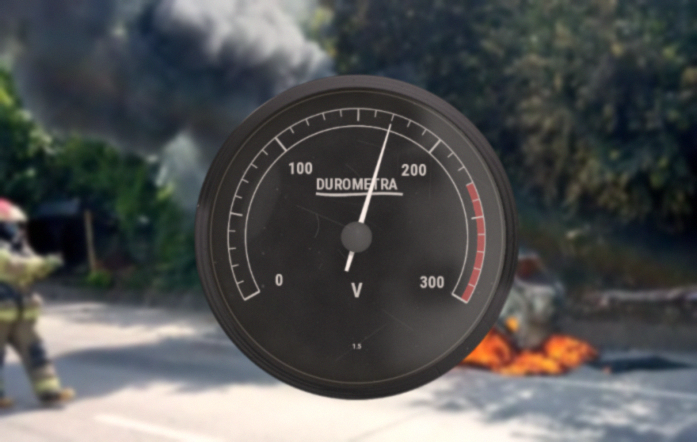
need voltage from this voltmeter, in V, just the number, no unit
170
